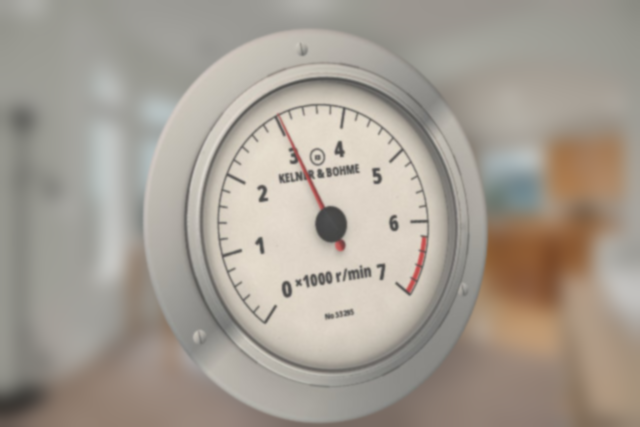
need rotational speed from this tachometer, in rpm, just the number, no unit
3000
